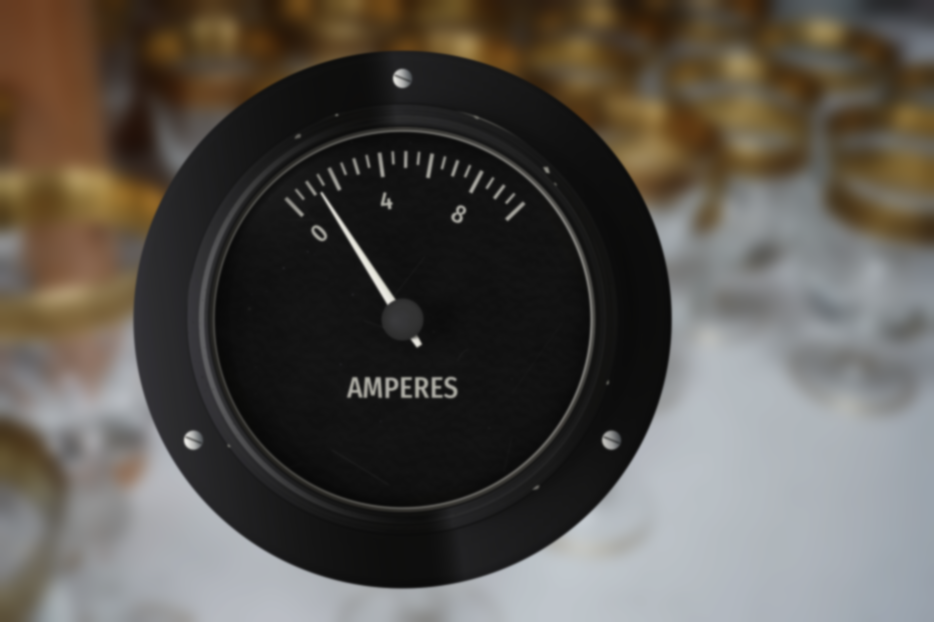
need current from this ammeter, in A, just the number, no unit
1.25
